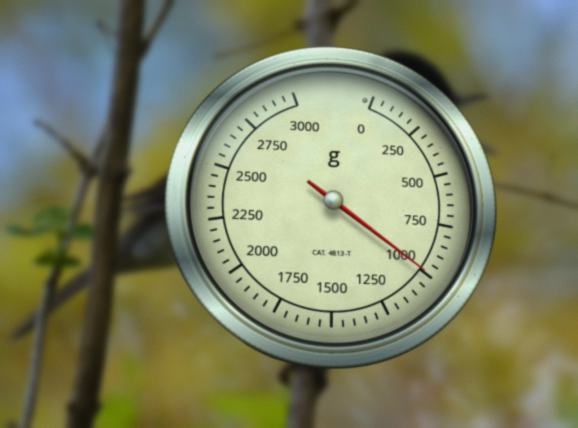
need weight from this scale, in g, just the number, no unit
1000
